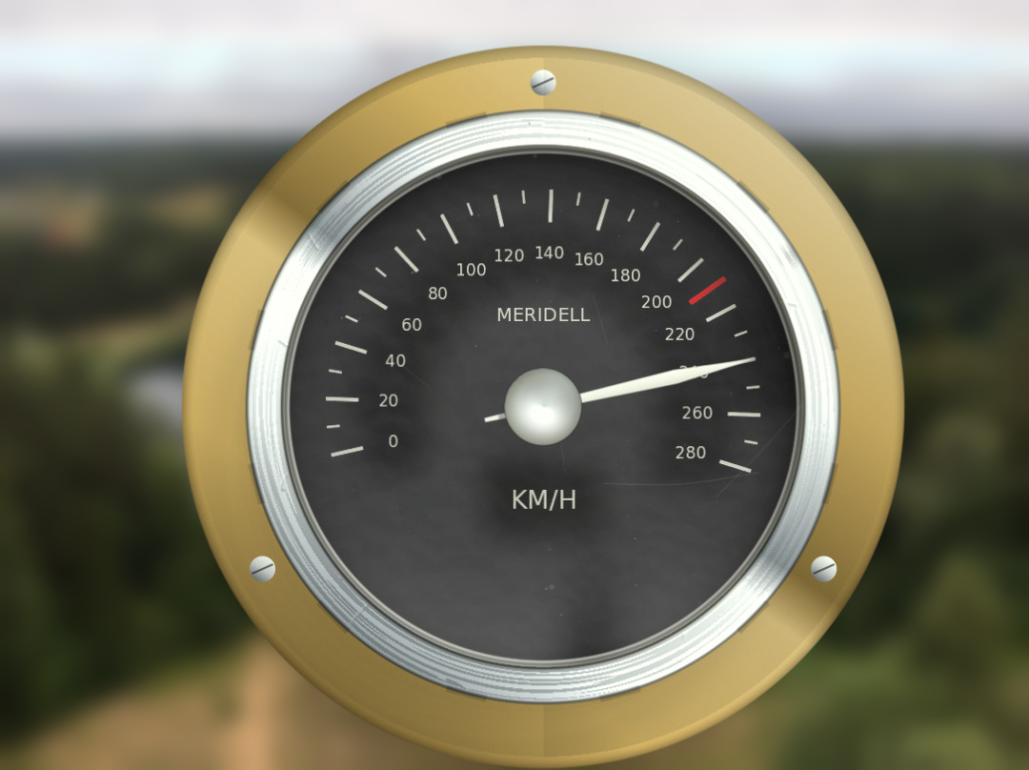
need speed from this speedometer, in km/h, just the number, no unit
240
